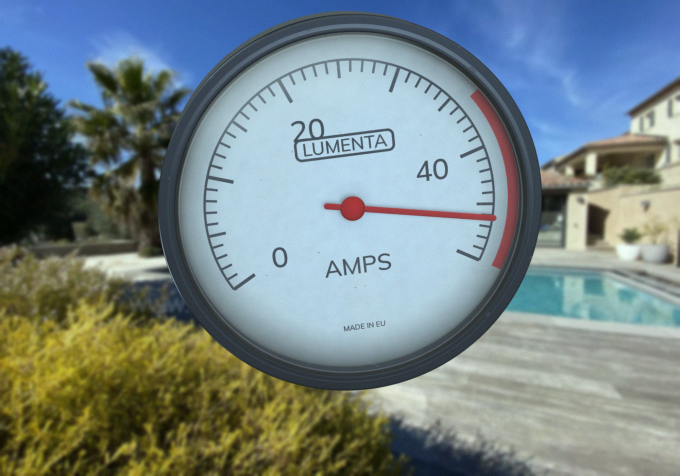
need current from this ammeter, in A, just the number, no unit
46
